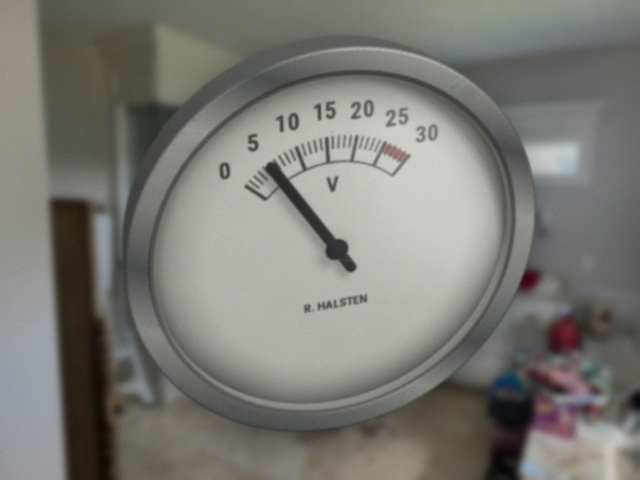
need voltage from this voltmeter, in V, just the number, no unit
5
